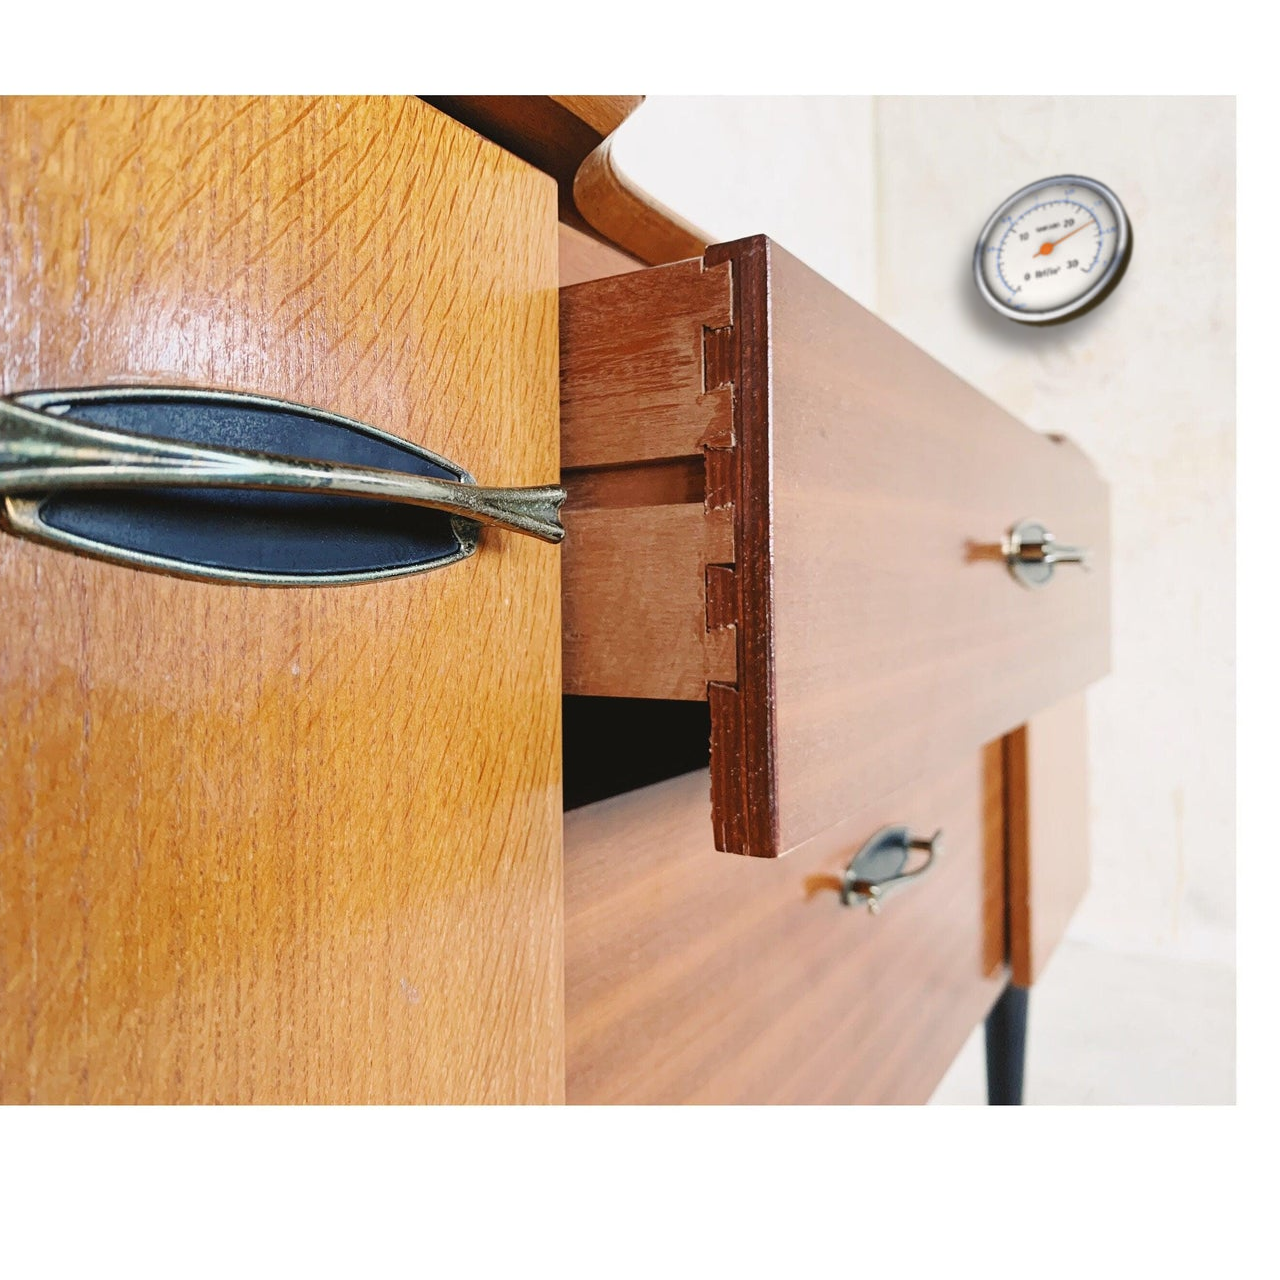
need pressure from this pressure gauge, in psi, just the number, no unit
23
